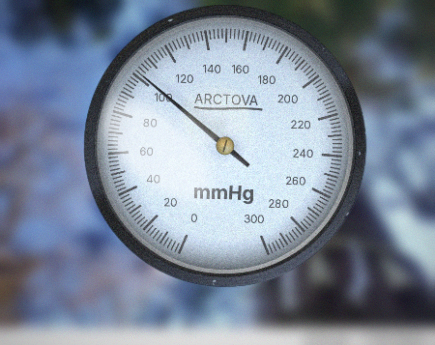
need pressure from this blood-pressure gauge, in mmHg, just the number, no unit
102
